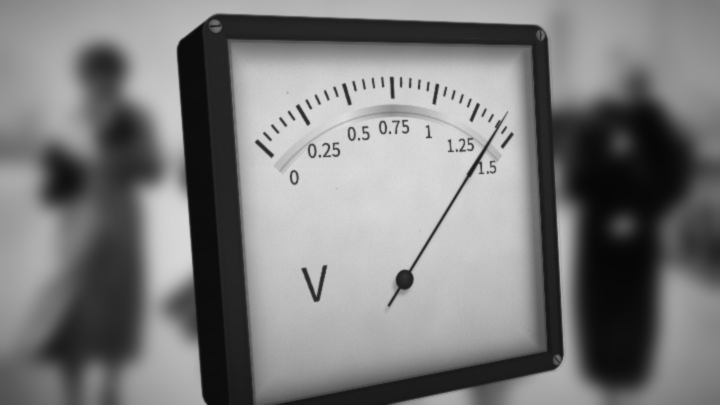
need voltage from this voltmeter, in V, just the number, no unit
1.4
